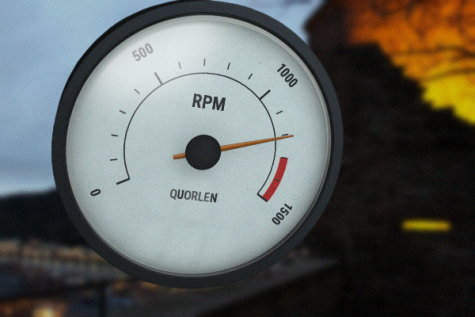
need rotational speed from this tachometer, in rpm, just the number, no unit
1200
